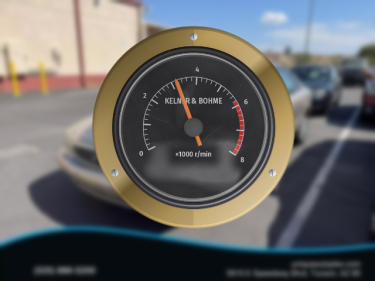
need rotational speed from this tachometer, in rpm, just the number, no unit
3200
